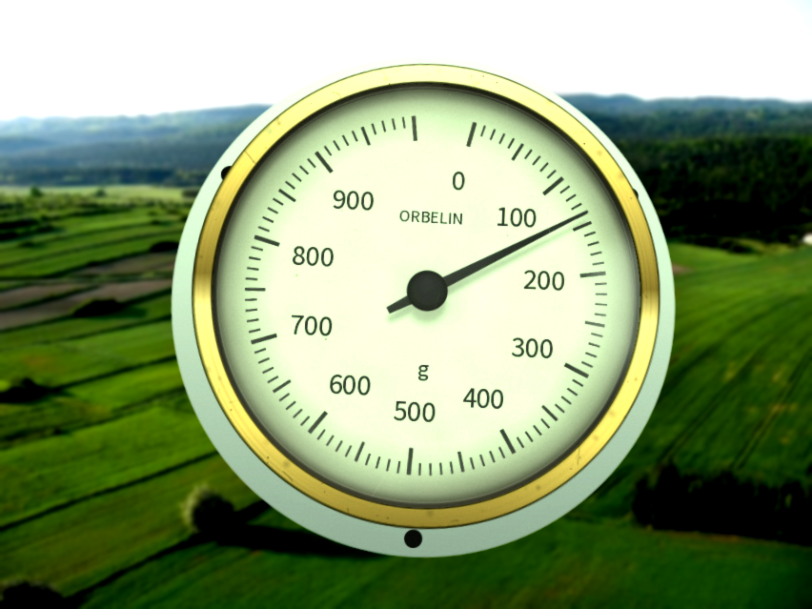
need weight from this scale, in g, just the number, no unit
140
